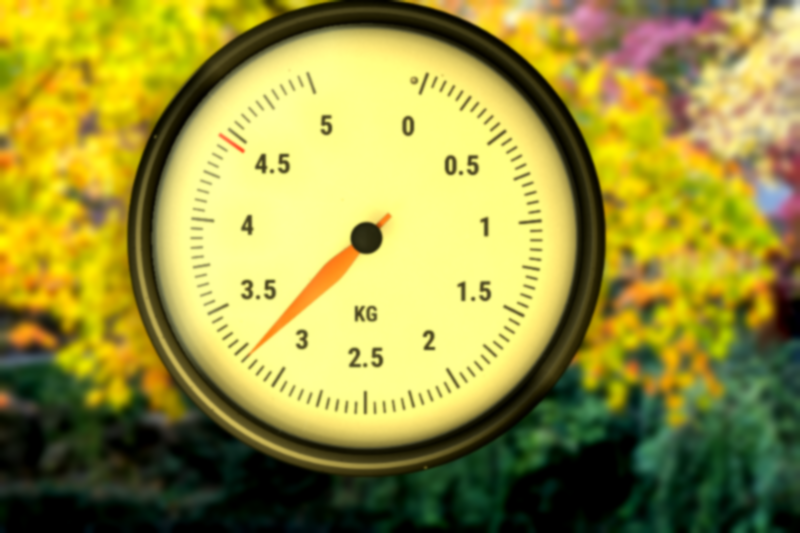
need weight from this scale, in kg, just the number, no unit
3.2
